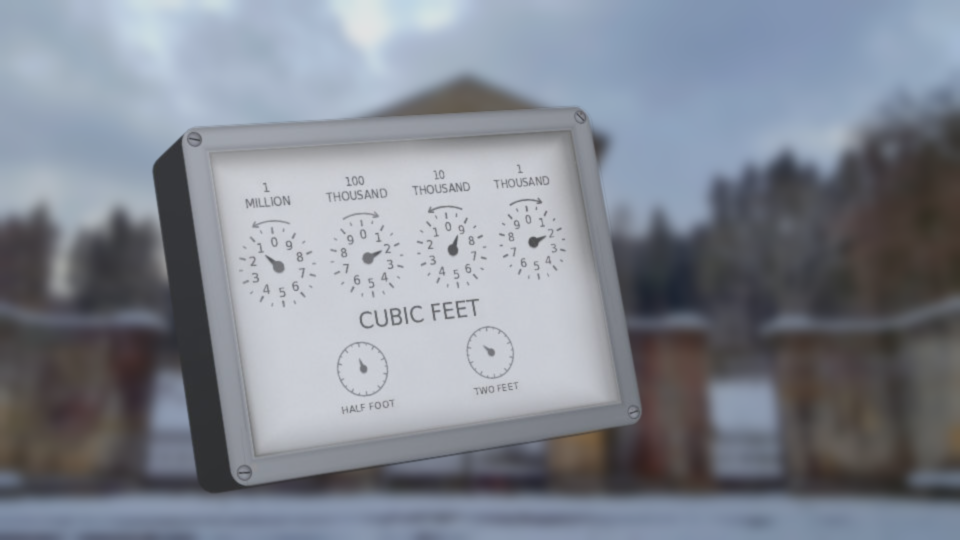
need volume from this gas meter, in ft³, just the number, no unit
119200
